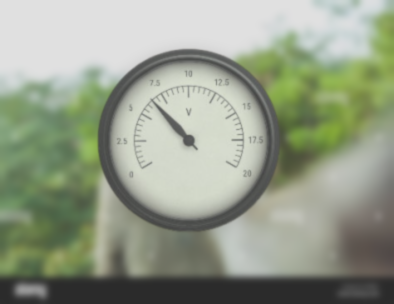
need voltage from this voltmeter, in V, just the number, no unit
6.5
